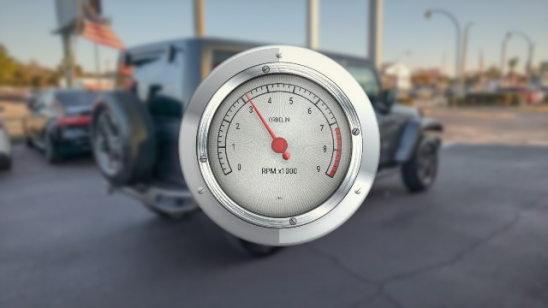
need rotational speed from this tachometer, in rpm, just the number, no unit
3200
